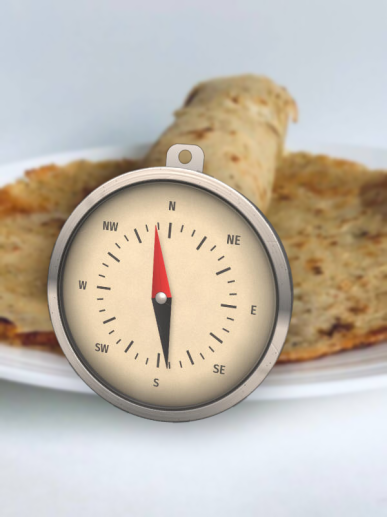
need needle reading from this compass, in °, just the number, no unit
350
